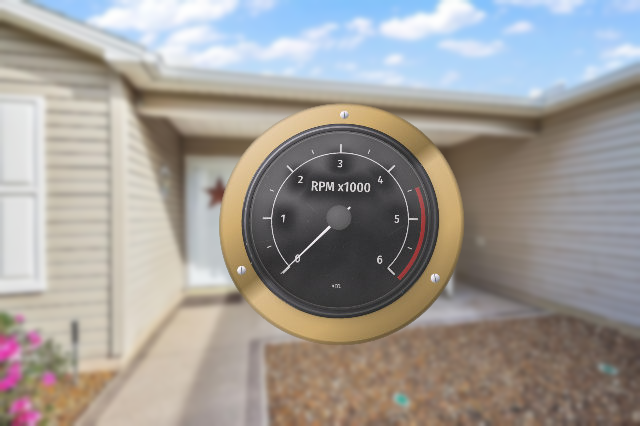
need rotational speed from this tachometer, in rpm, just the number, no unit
0
